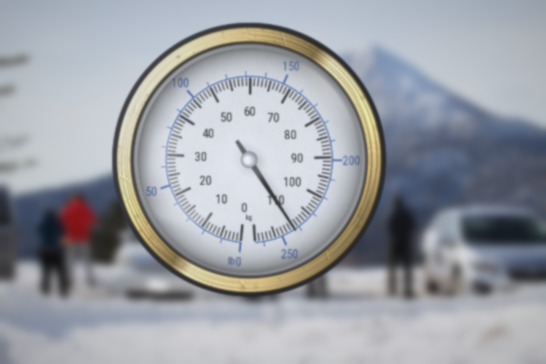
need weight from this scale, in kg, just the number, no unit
110
